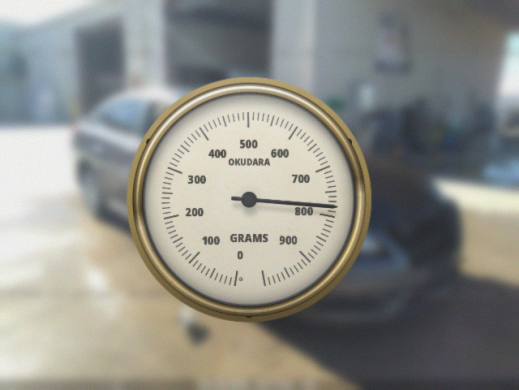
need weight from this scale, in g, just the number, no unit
780
